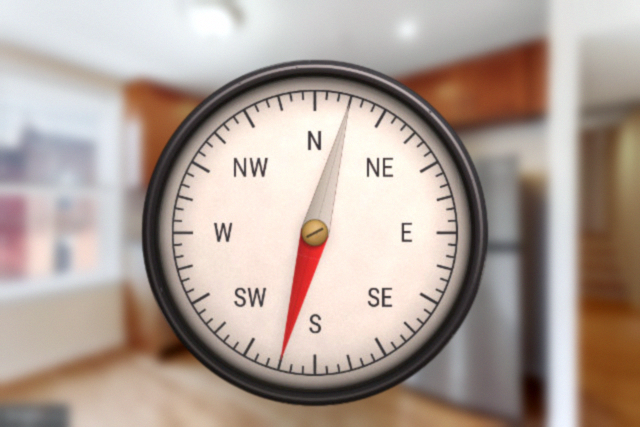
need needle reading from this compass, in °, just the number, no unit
195
